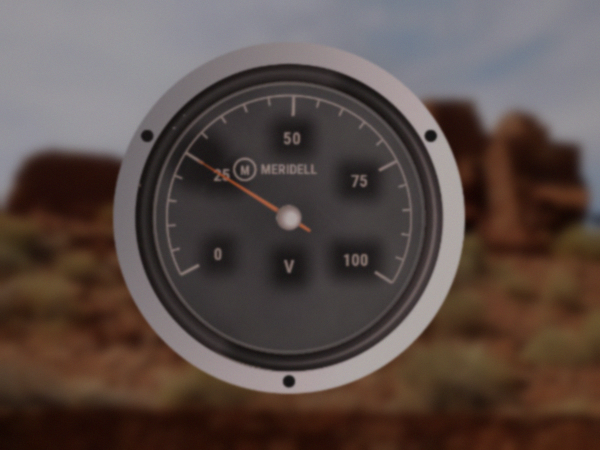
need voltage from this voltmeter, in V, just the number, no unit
25
